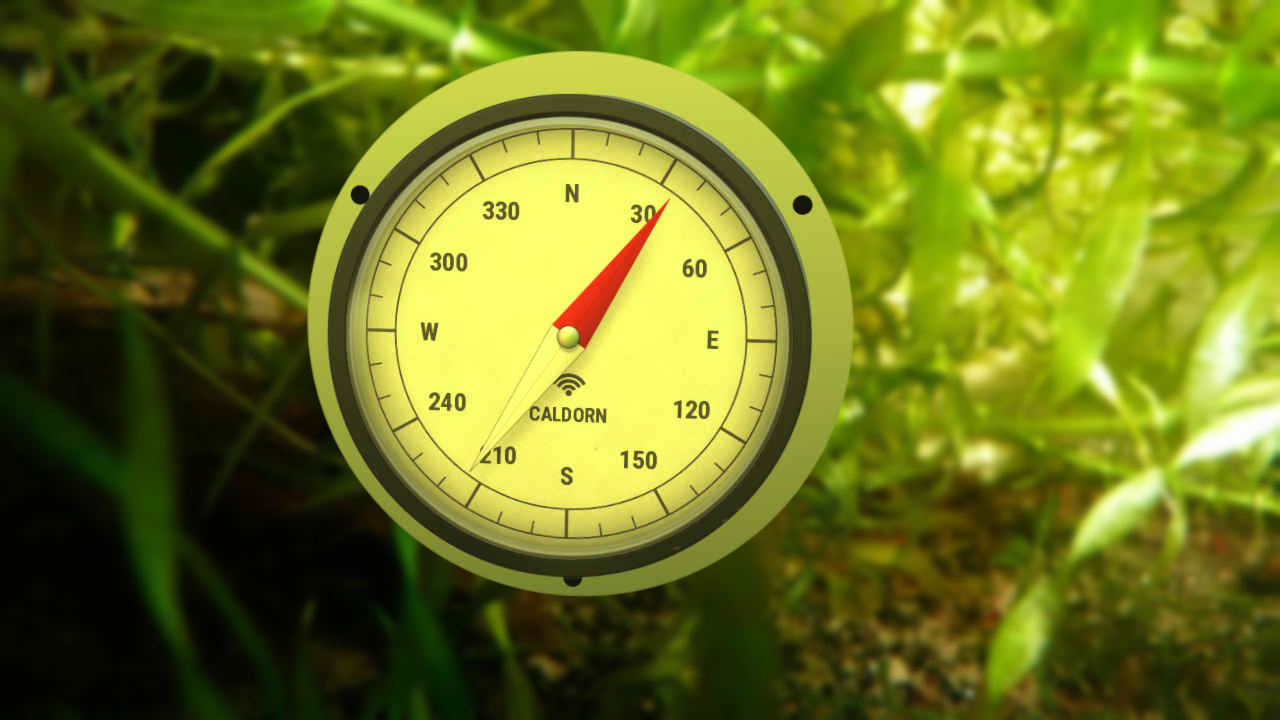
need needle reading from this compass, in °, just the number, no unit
35
